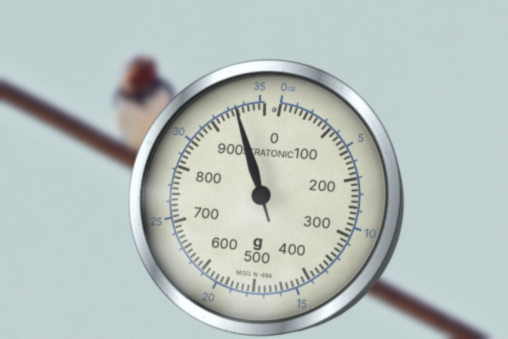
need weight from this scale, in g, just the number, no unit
950
